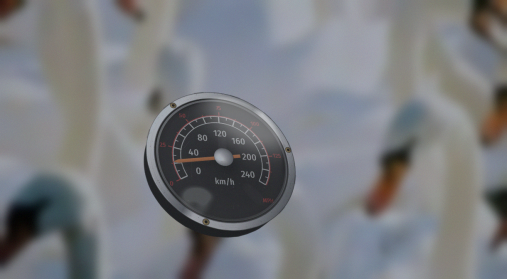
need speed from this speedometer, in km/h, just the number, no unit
20
